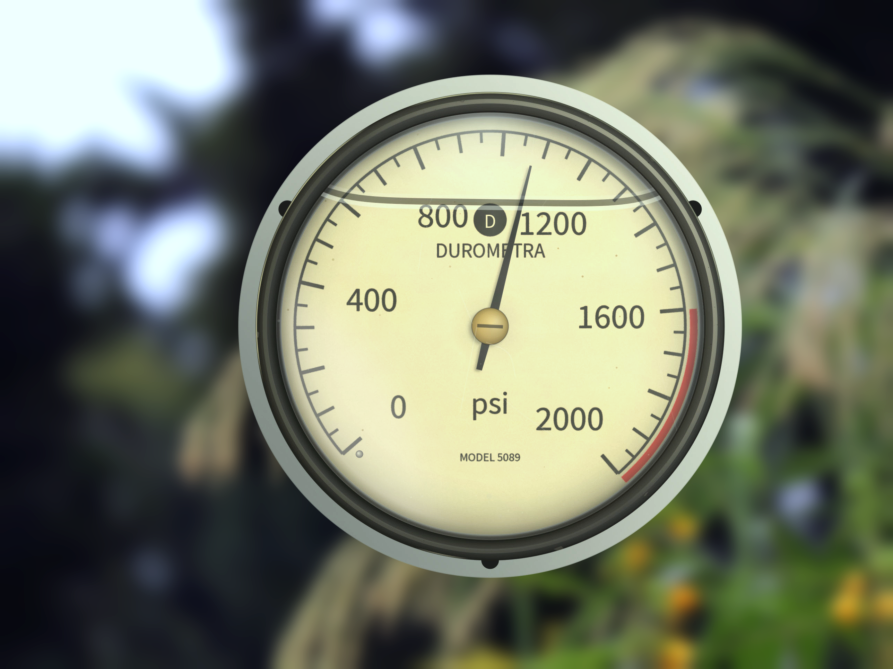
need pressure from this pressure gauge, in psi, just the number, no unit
1075
